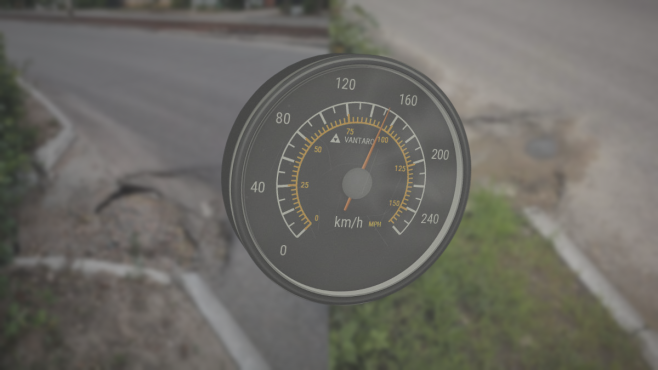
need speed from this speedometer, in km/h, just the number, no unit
150
